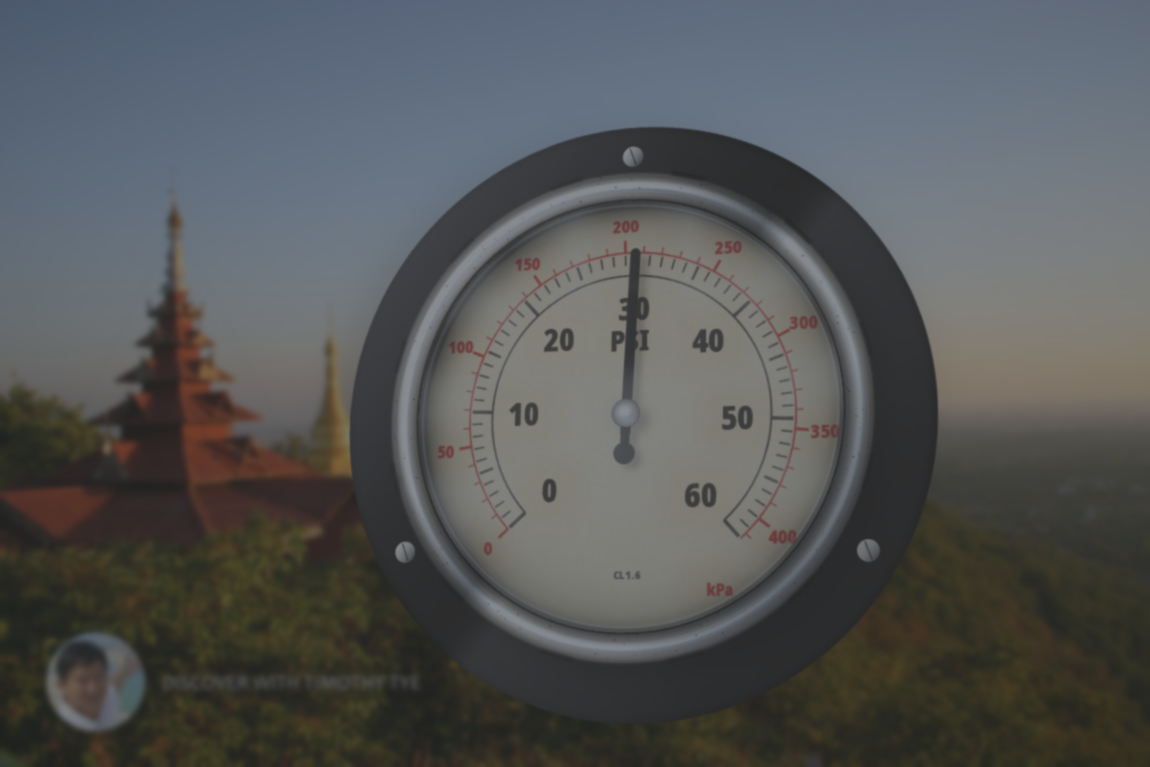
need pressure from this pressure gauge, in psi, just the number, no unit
30
